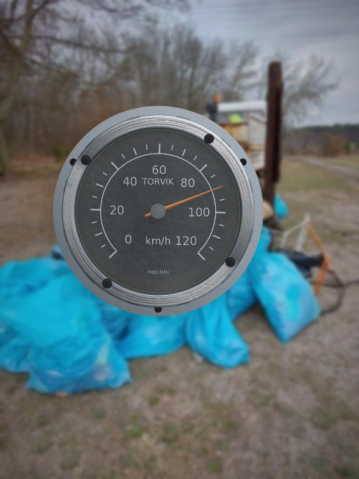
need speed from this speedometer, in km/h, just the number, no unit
90
